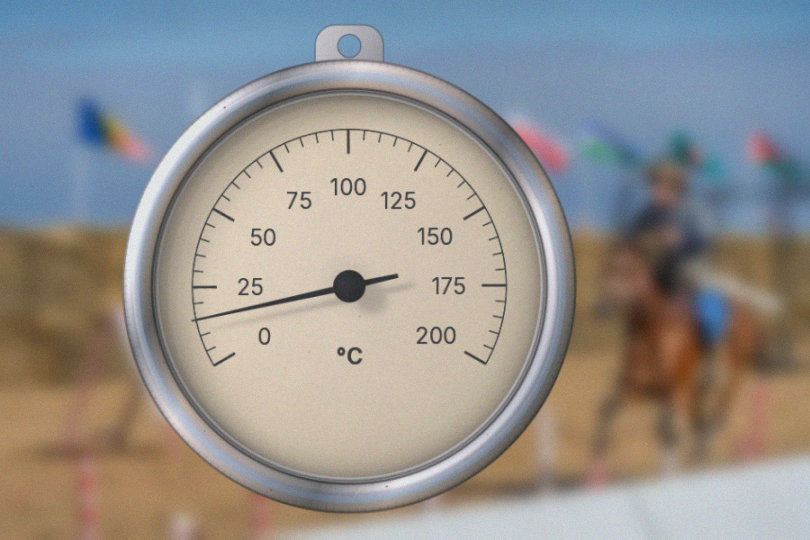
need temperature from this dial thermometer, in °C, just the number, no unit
15
